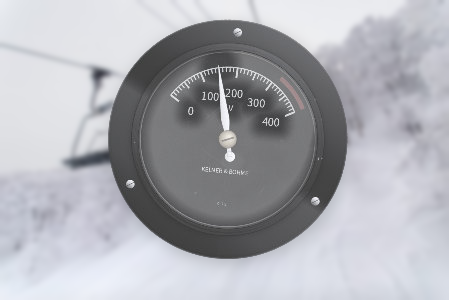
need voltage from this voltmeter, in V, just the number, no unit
150
